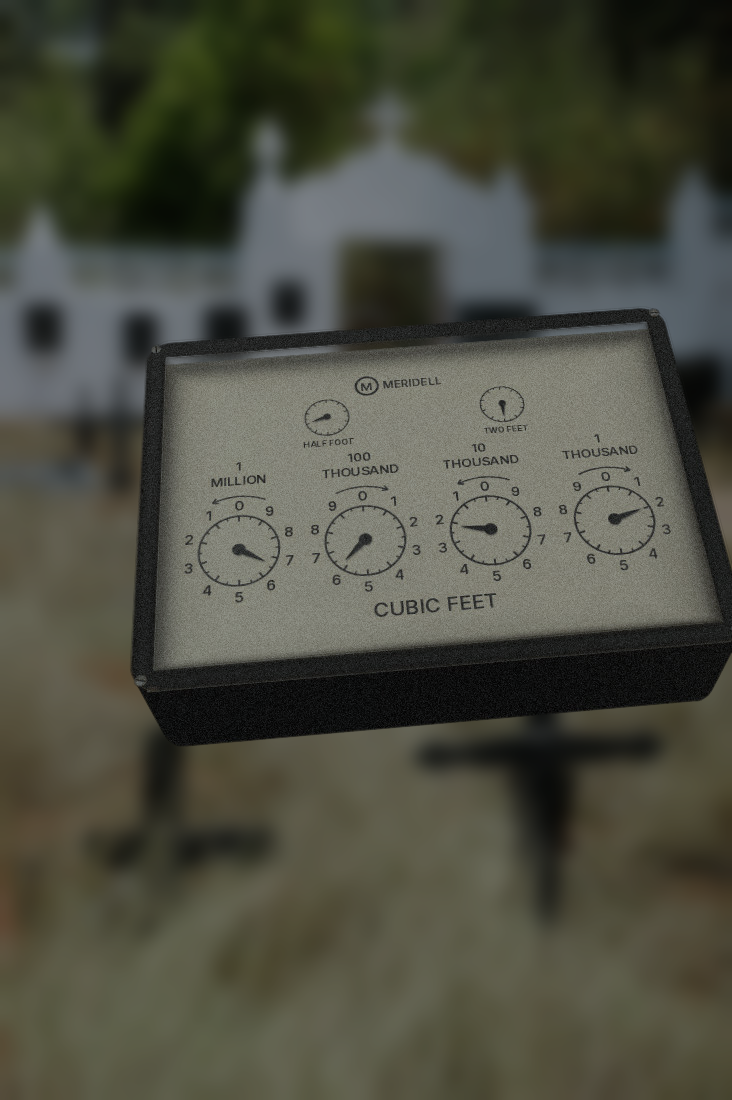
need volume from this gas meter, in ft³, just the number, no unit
662200
